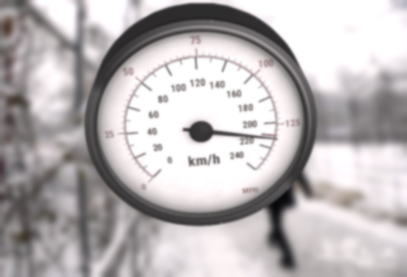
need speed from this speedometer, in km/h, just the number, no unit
210
